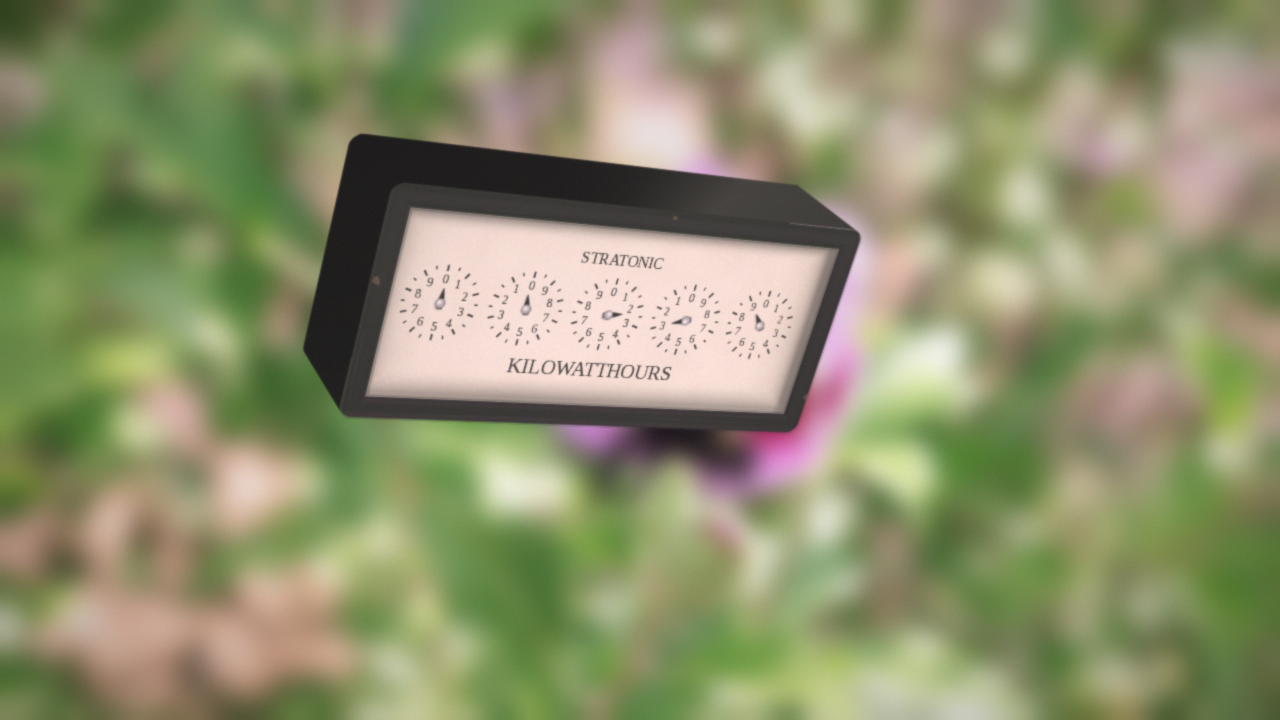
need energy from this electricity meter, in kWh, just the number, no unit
229
